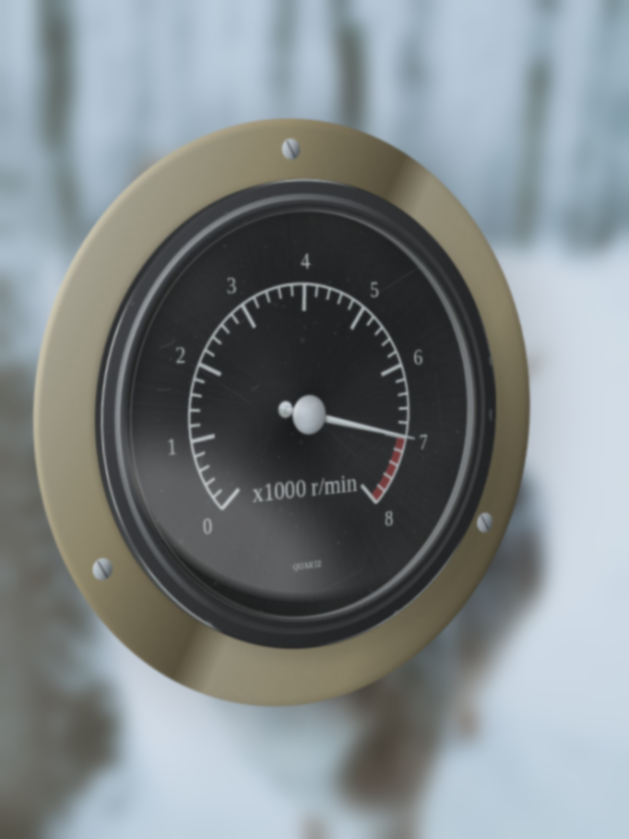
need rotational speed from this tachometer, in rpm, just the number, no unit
7000
